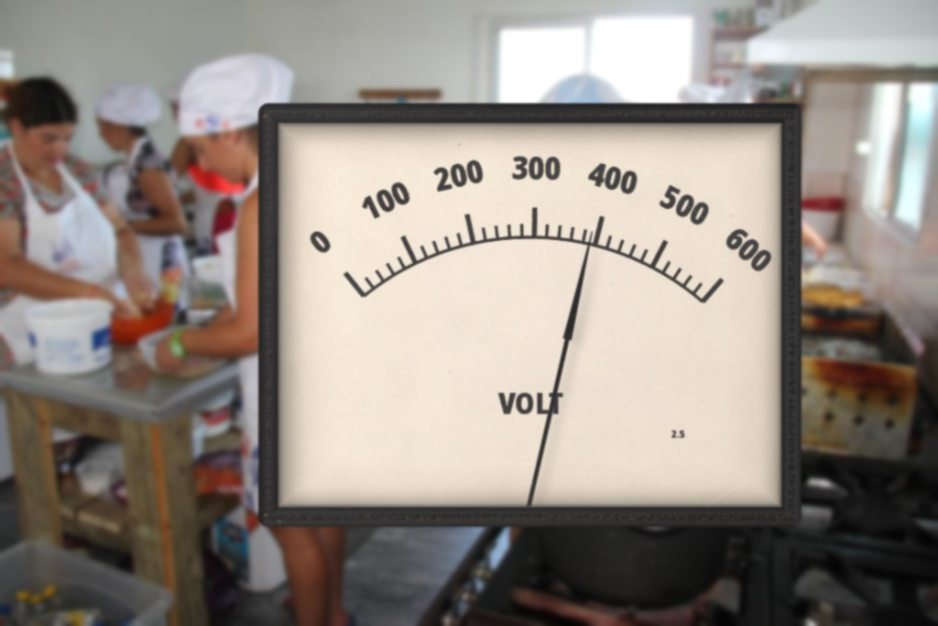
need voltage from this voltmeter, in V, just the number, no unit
390
